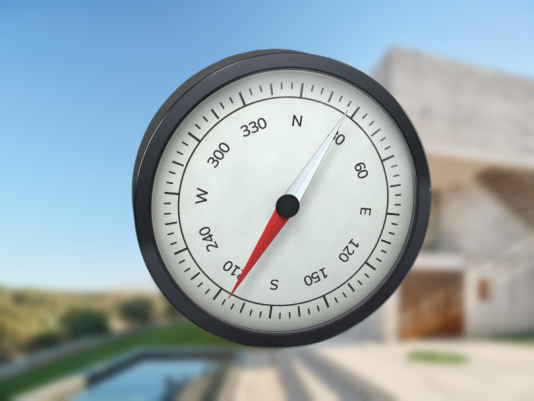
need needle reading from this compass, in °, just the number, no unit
205
